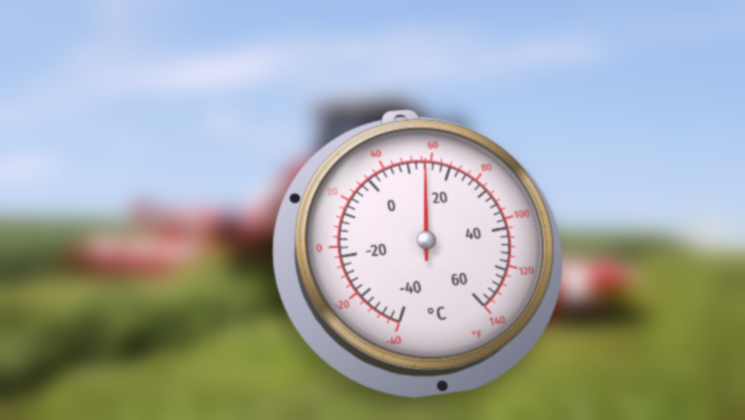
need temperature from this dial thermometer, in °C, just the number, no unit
14
